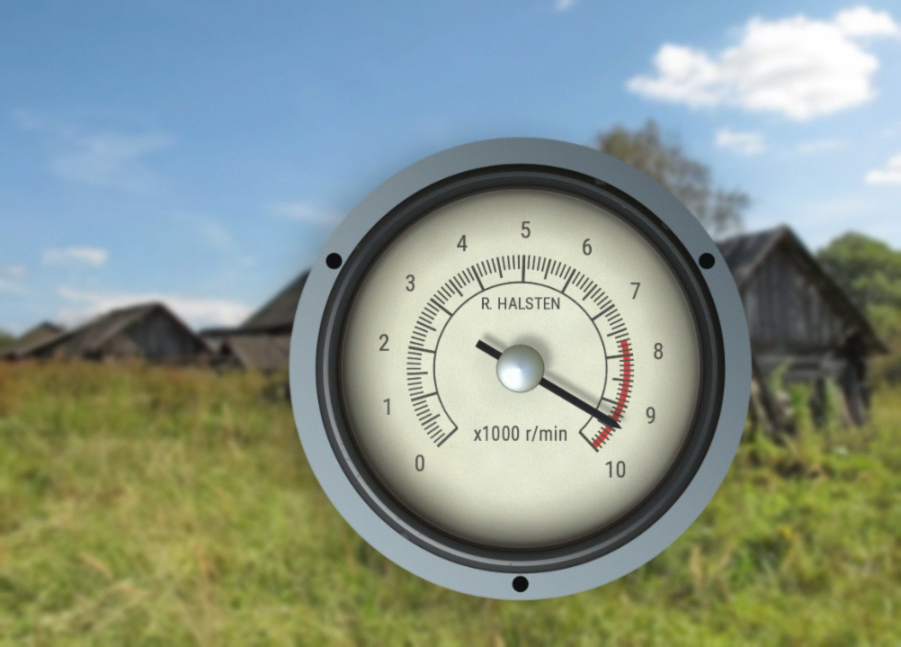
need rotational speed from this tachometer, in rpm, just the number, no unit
9400
